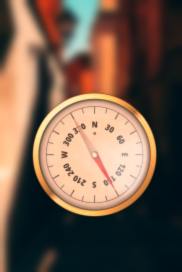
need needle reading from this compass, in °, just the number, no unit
150
